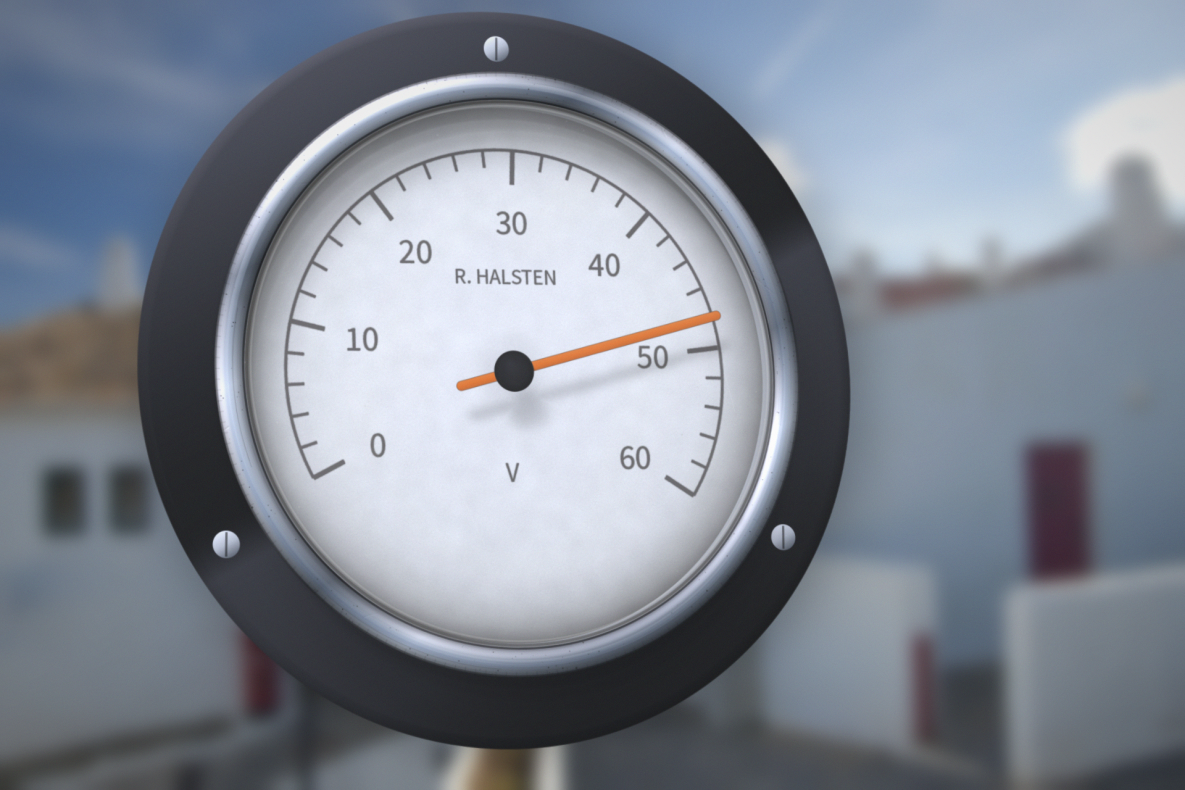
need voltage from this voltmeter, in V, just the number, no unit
48
